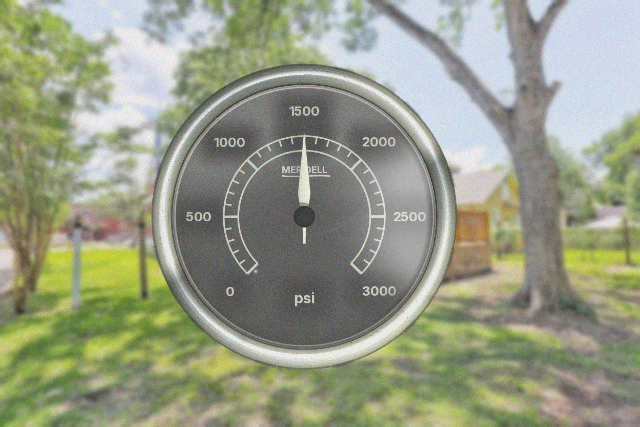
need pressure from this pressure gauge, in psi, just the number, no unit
1500
